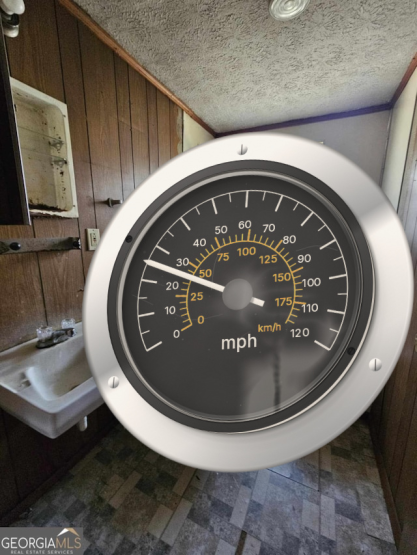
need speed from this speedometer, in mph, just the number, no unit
25
